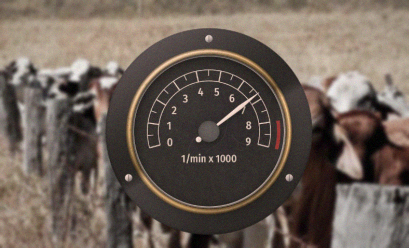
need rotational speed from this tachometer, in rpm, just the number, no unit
6750
